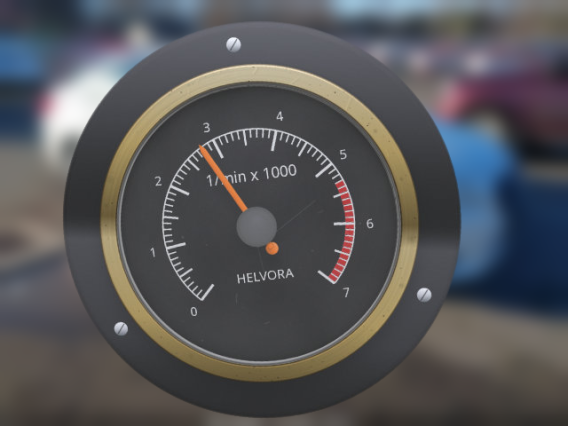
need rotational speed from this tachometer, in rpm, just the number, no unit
2800
